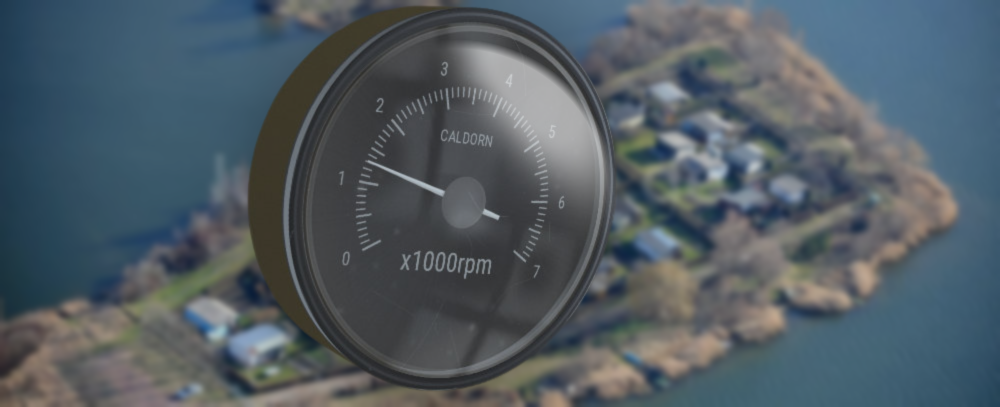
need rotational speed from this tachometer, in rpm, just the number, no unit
1300
